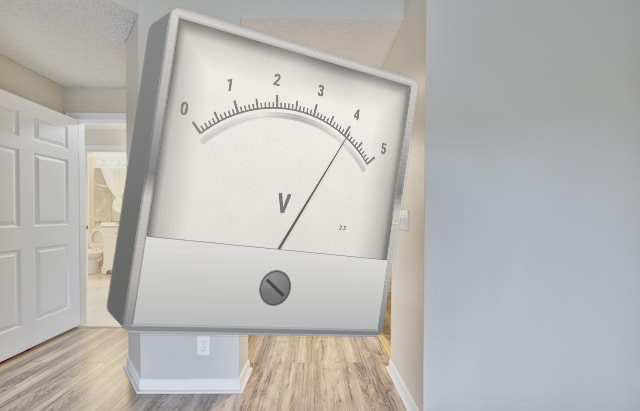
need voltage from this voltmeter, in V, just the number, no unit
4
